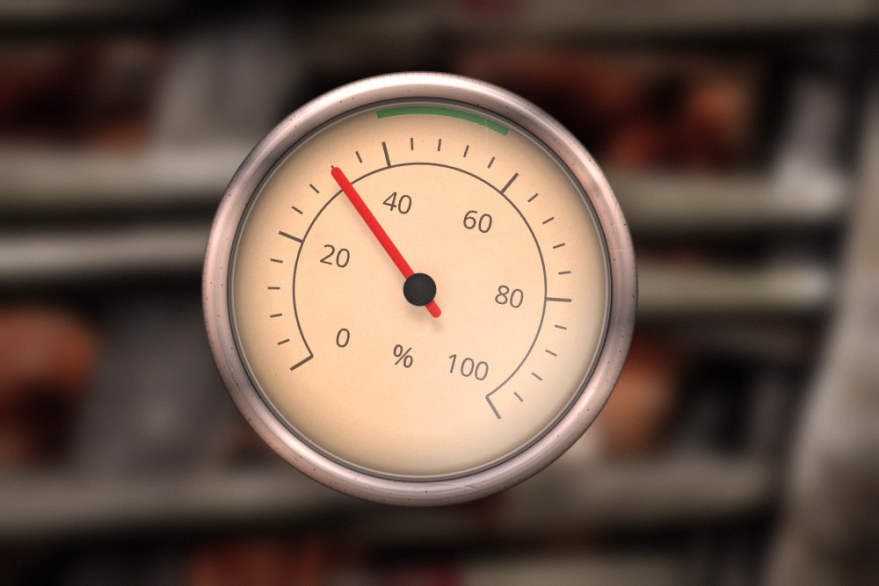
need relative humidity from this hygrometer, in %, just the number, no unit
32
